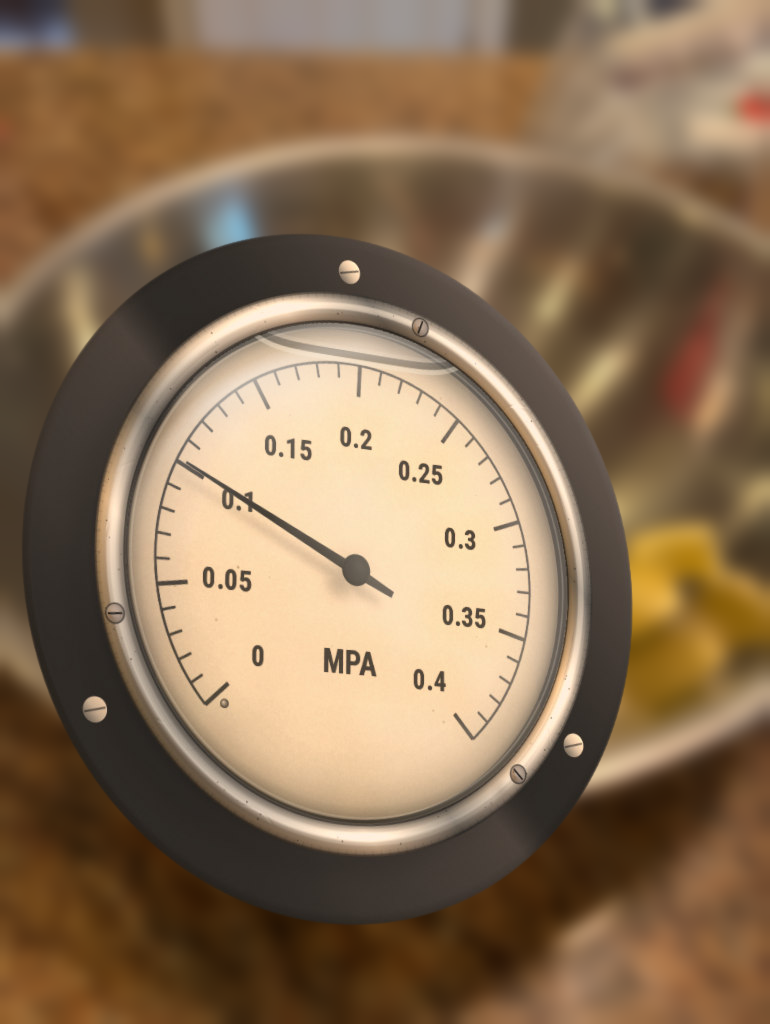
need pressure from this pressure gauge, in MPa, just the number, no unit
0.1
